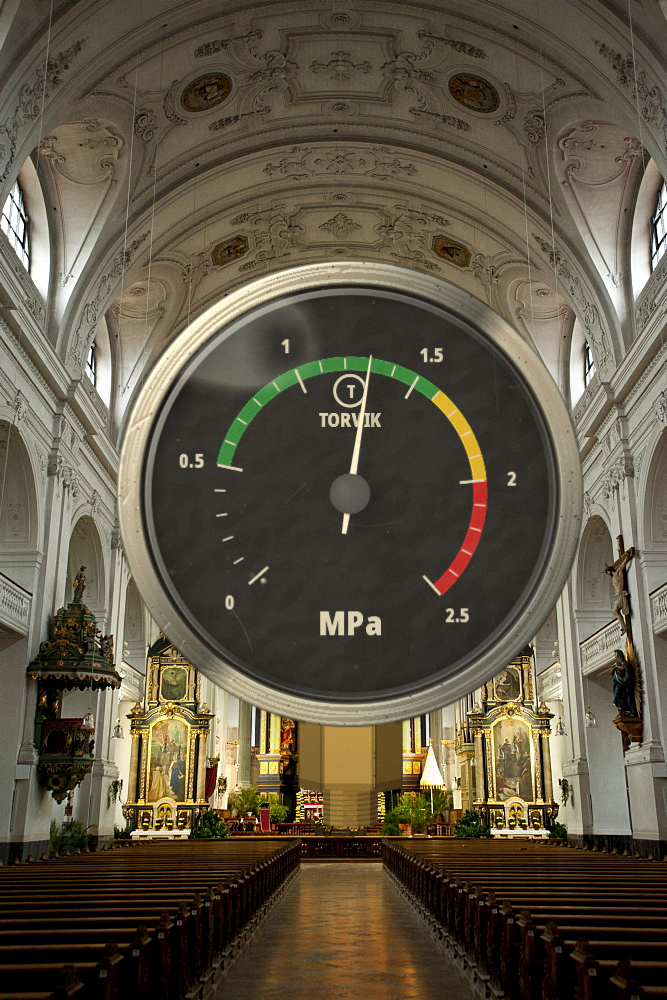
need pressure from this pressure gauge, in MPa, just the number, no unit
1.3
